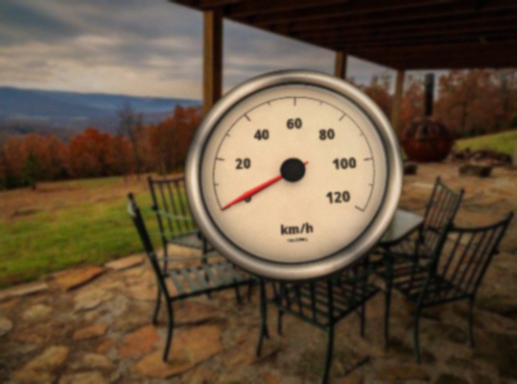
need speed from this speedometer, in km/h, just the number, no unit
0
